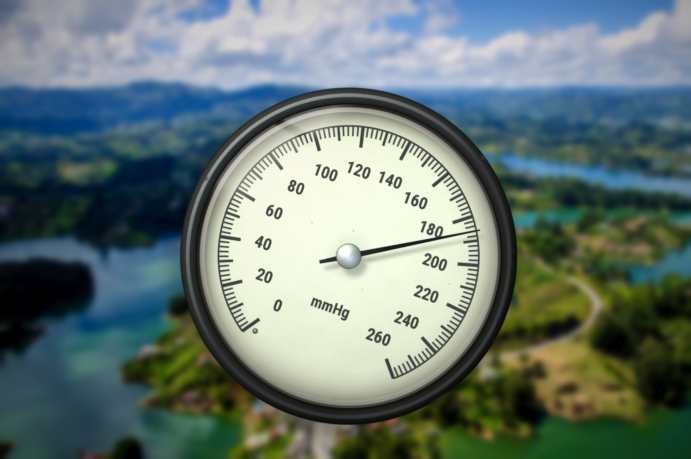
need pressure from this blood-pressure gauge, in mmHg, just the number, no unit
186
